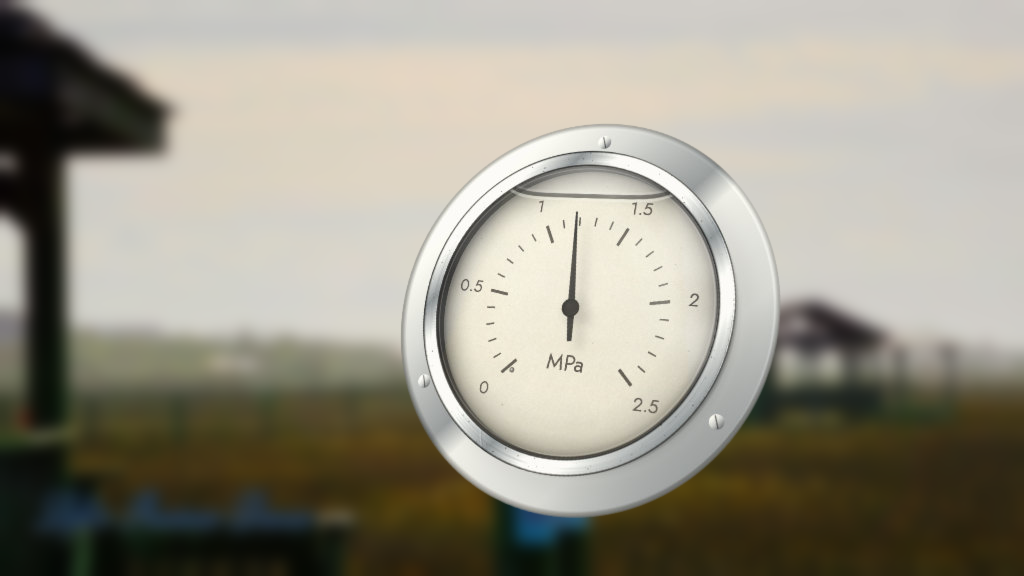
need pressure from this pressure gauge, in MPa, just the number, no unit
1.2
